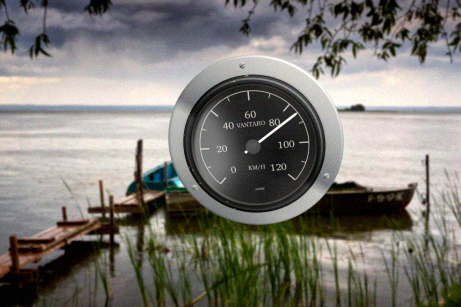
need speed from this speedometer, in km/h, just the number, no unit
85
